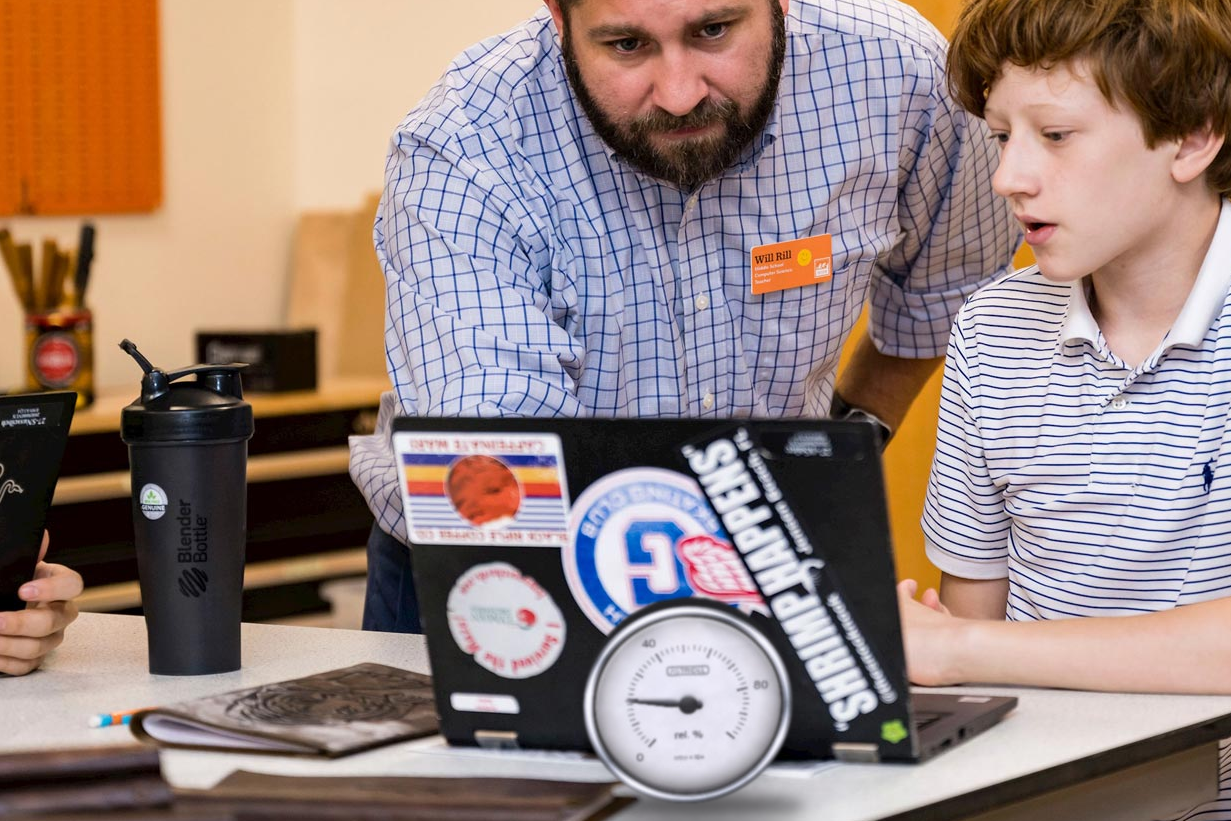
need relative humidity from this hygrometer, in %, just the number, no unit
20
